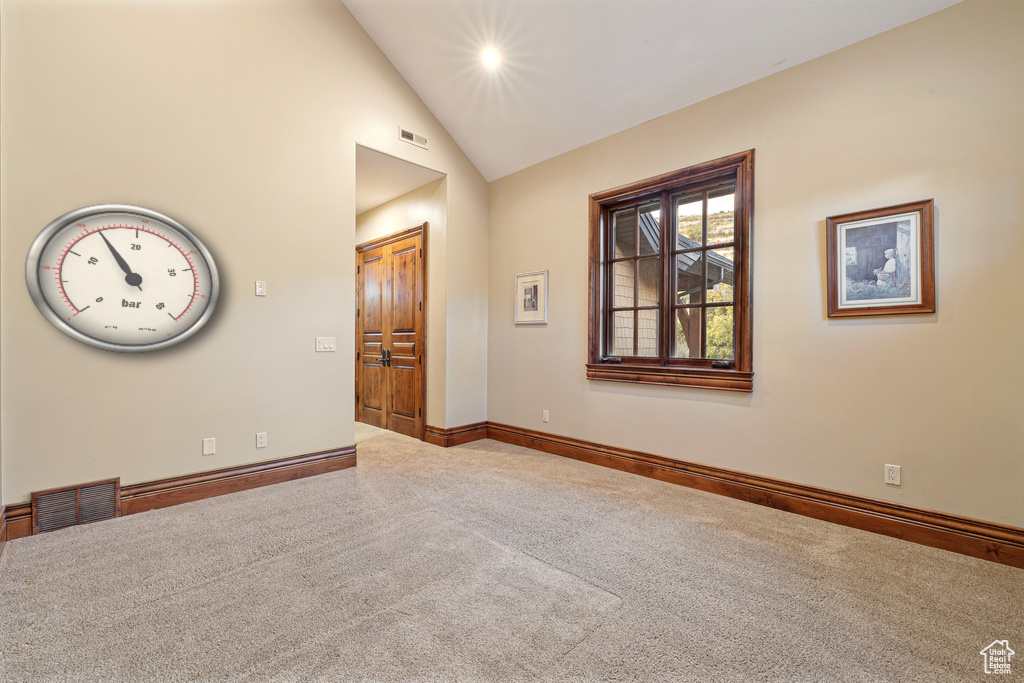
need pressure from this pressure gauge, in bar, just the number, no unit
15
